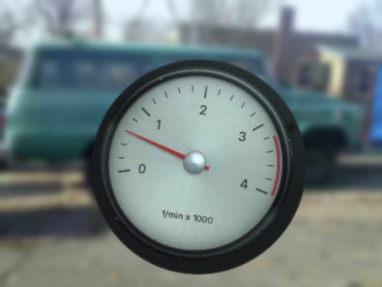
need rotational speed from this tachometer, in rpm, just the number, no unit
600
